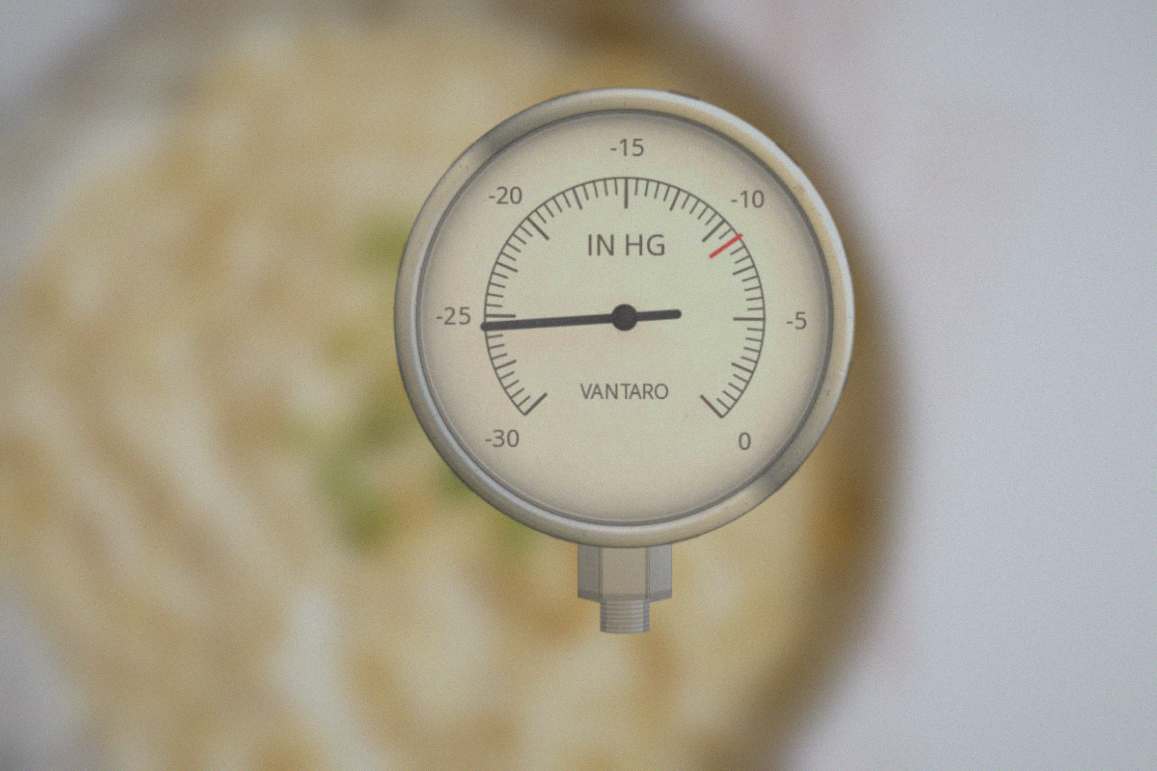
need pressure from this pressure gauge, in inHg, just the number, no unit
-25.5
